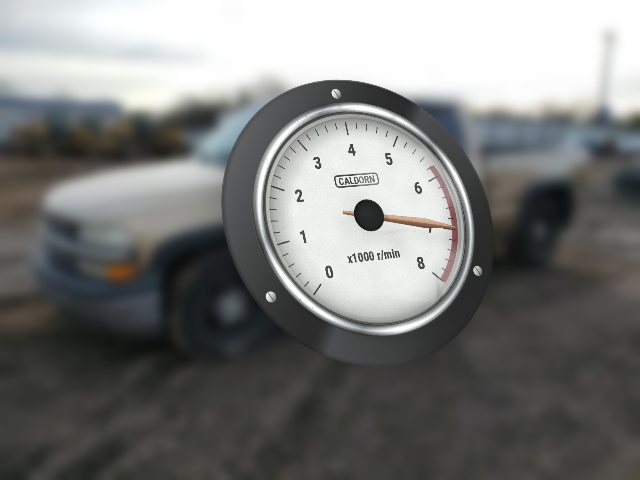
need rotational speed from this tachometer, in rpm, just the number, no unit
7000
